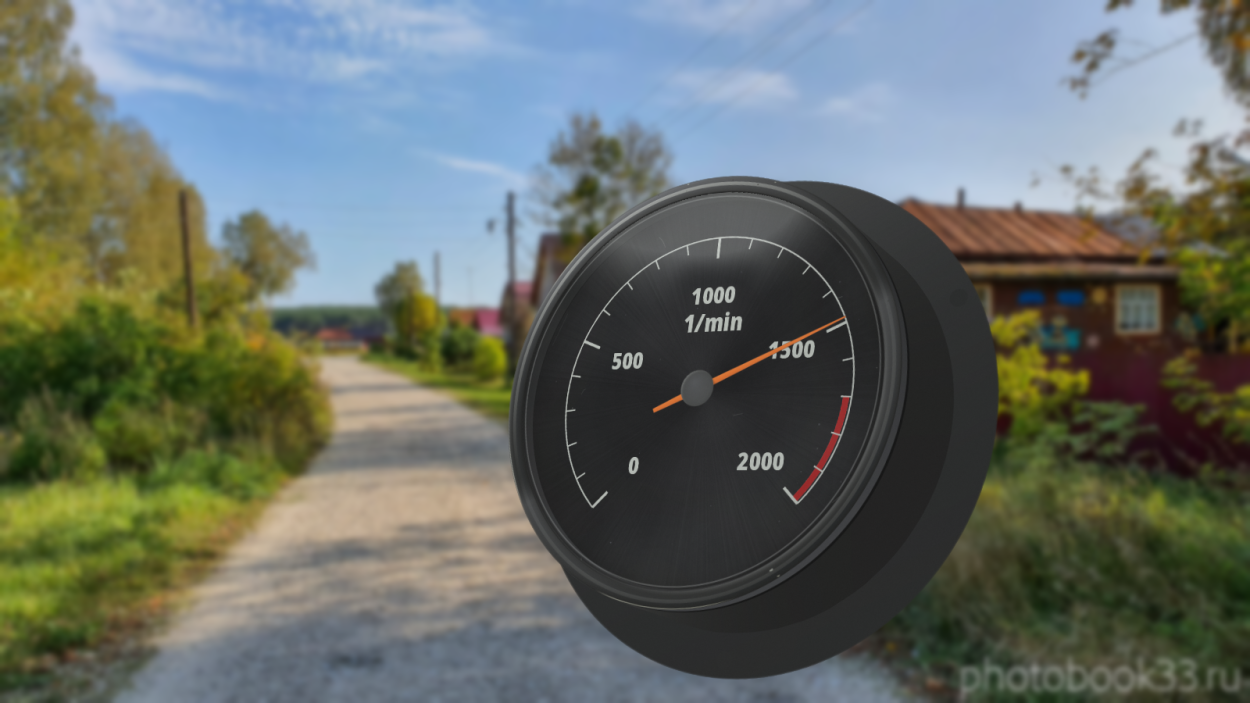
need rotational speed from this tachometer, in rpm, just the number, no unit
1500
